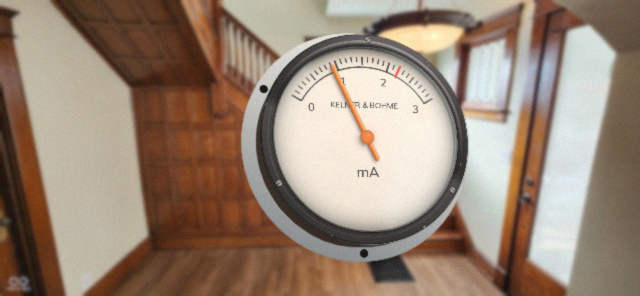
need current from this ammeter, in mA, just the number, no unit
0.9
